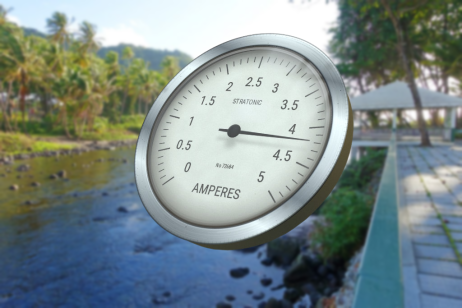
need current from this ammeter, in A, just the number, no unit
4.2
